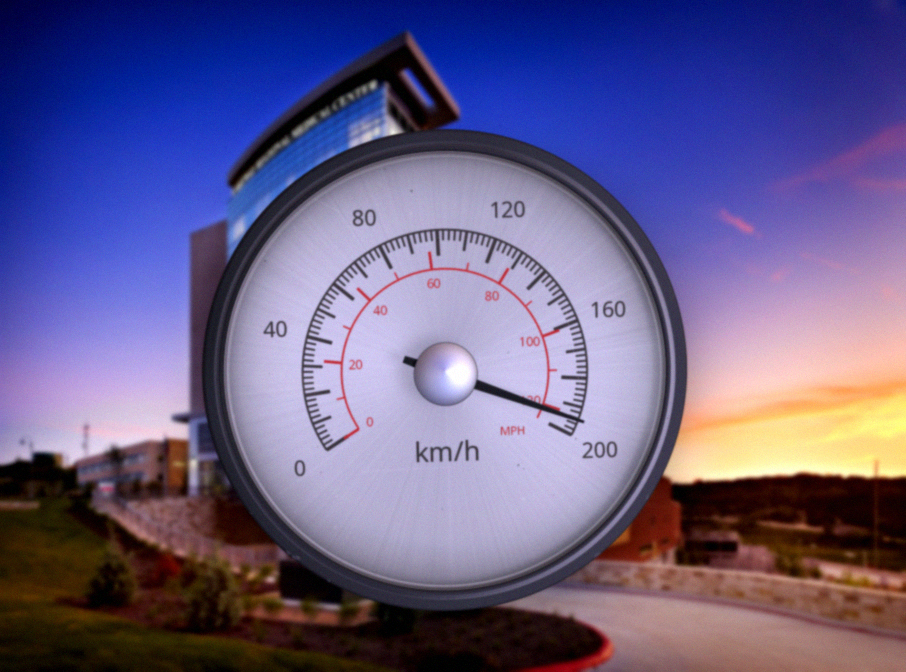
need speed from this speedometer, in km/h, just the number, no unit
194
